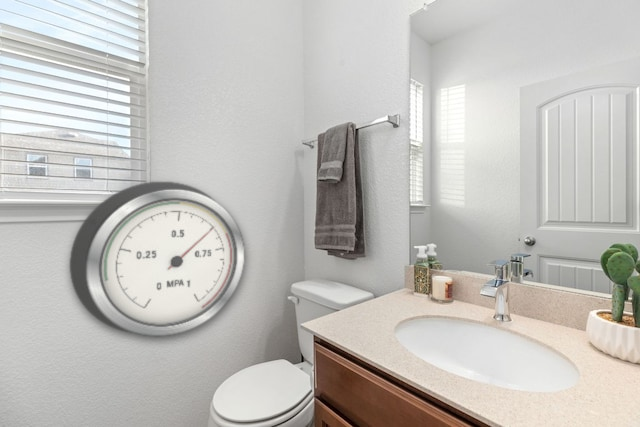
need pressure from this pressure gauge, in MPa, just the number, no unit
0.65
